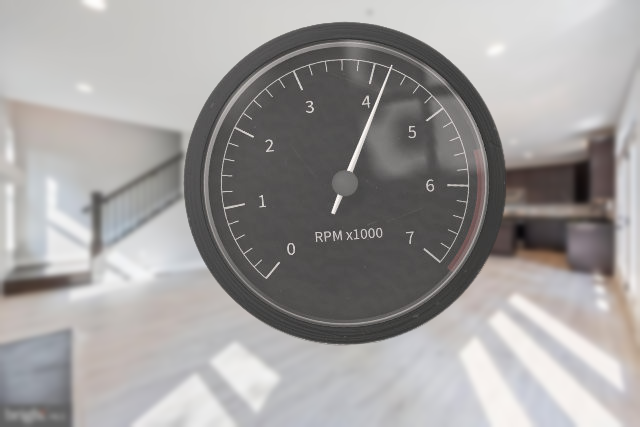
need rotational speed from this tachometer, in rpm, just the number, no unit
4200
